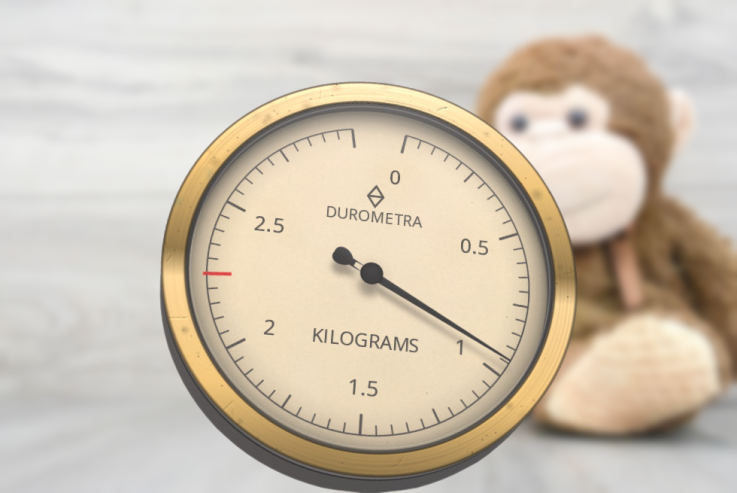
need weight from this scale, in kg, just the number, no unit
0.95
